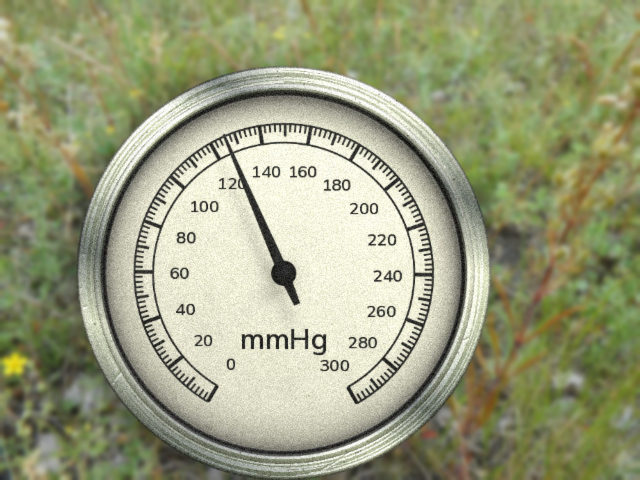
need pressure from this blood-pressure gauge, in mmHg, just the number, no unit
126
